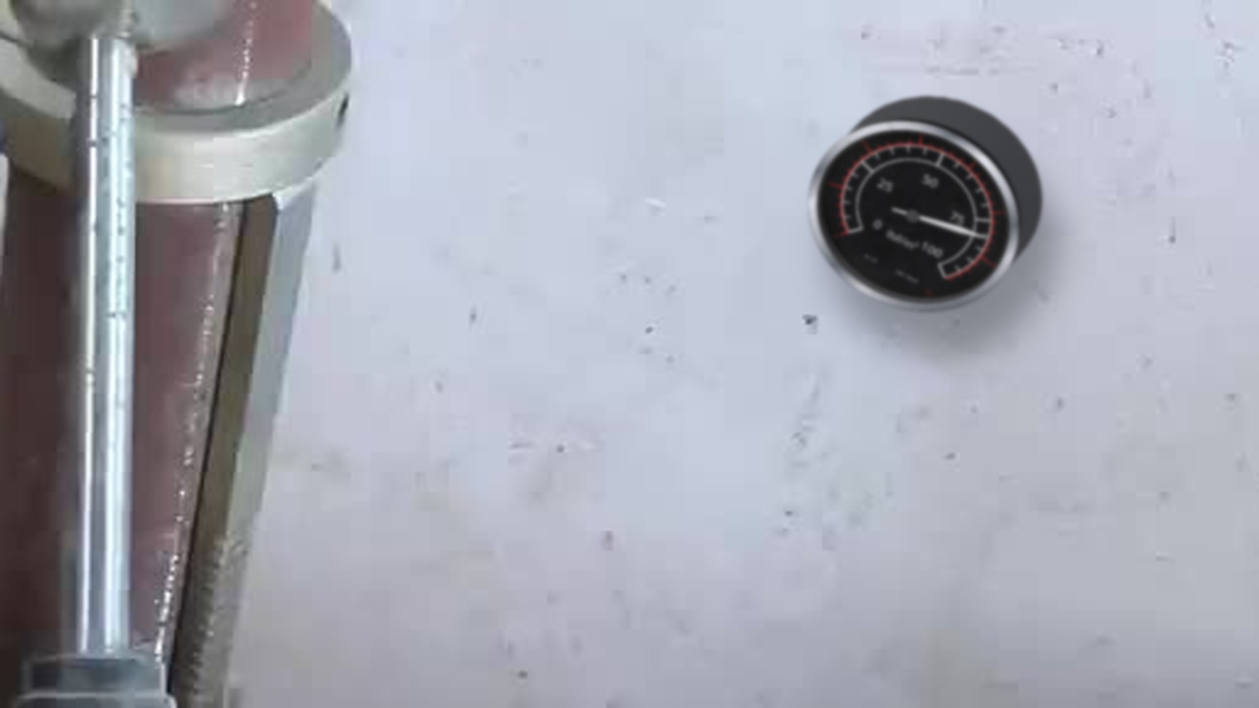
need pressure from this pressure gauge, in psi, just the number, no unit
80
